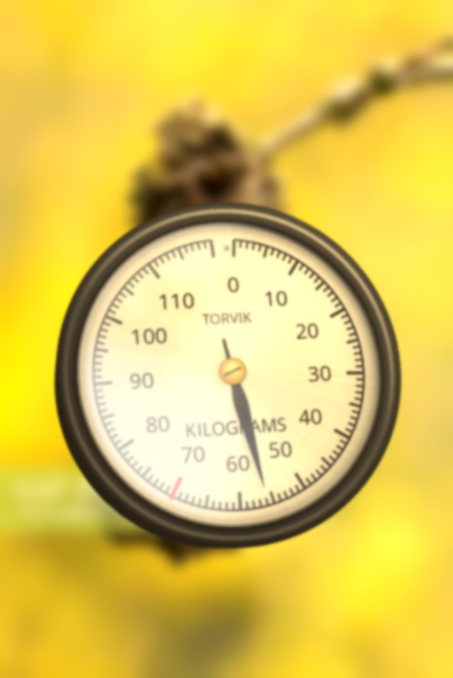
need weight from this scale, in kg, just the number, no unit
56
